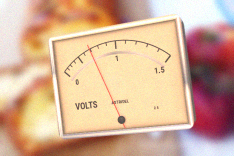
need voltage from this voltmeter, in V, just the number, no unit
0.7
